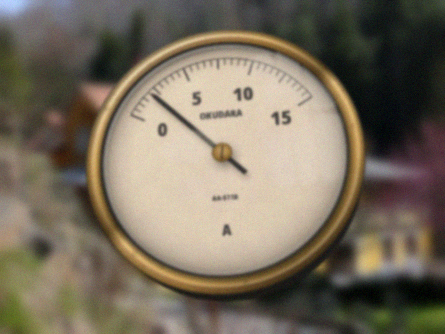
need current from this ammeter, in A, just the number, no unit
2
